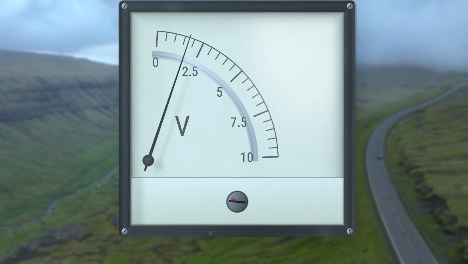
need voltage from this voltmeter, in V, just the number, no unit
1.75
